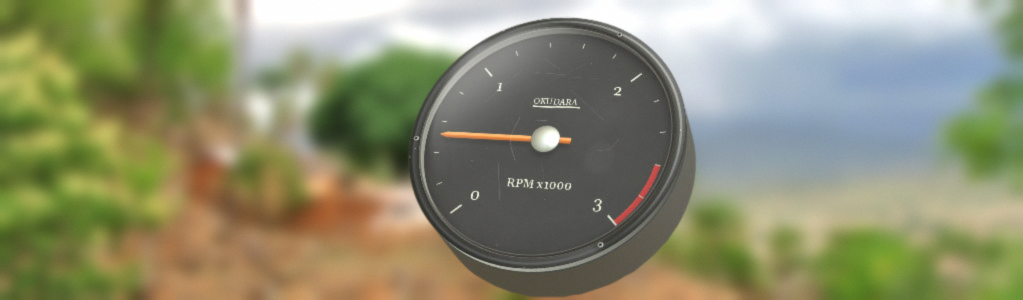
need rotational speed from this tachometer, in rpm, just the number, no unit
500
